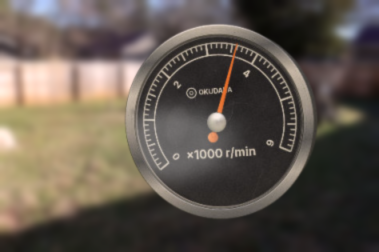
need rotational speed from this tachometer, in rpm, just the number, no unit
3600
